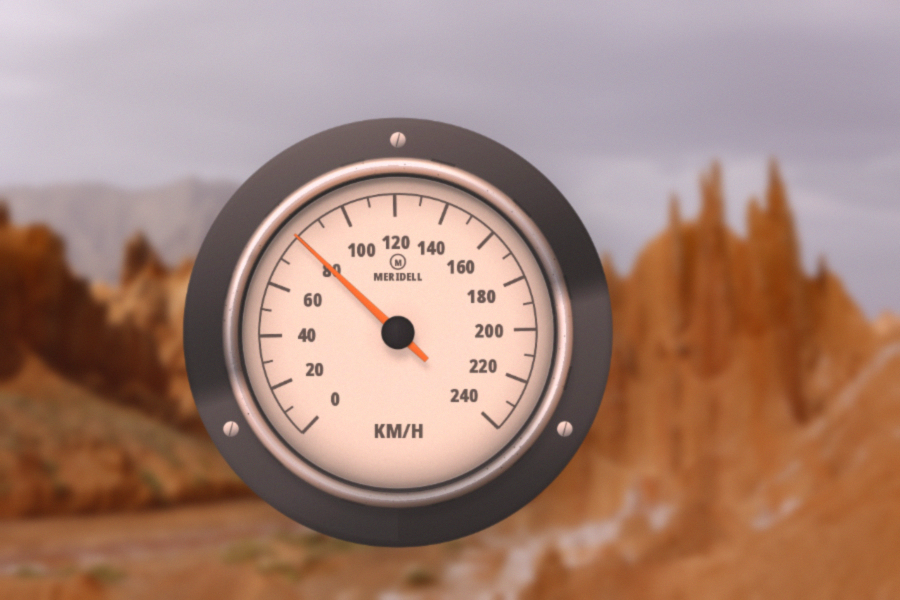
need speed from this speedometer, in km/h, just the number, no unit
80
